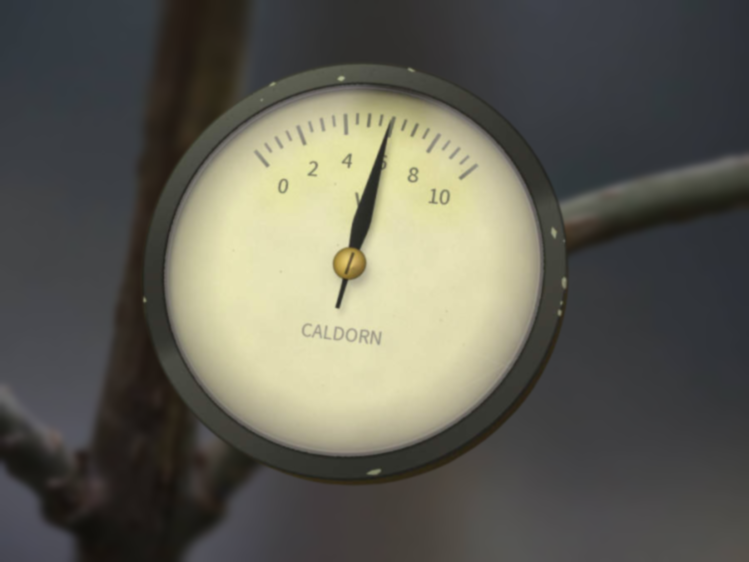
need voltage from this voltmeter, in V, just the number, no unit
6
